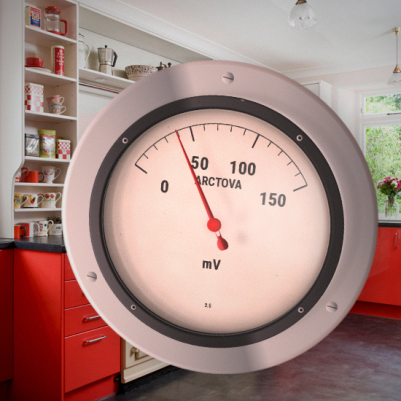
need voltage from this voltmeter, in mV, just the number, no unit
40
